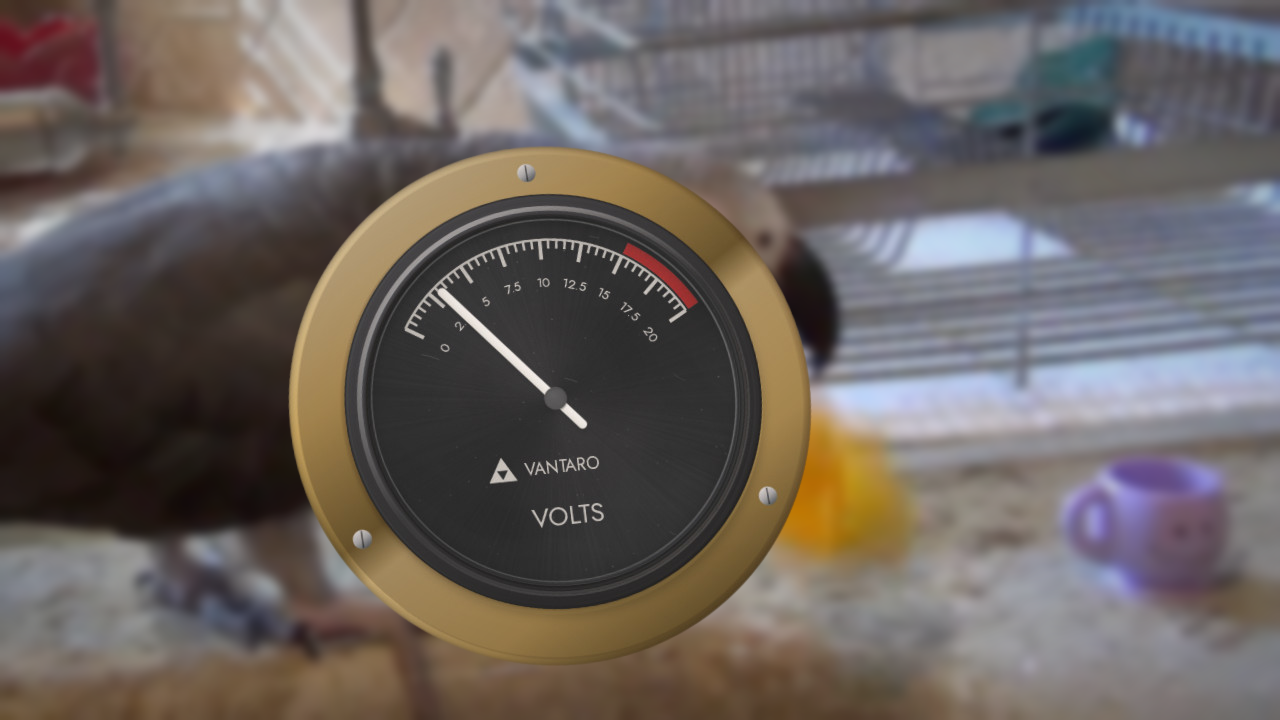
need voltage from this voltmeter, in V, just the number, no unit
3
